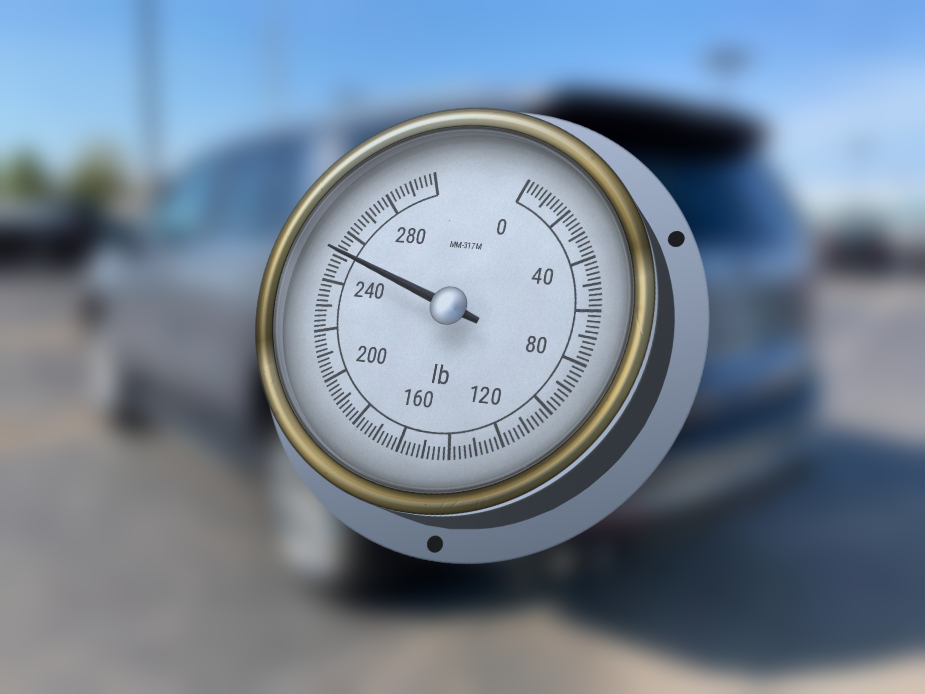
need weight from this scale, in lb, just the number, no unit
252
